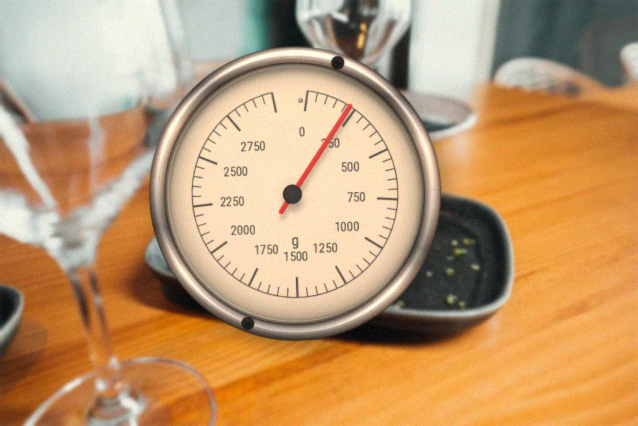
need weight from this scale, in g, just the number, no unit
225
